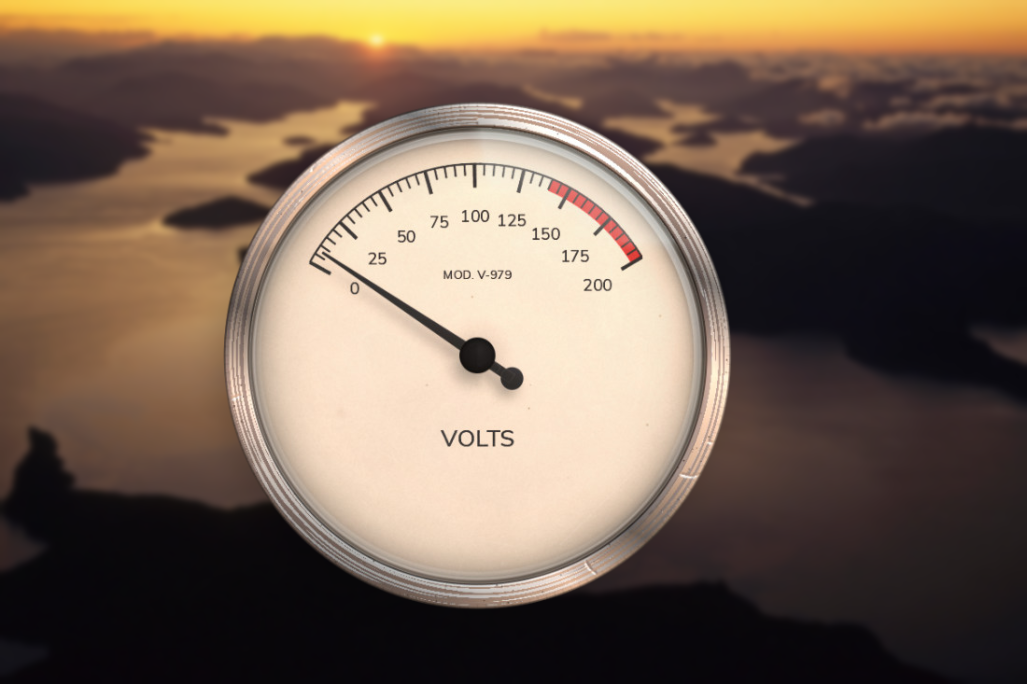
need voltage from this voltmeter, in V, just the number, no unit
7.5
